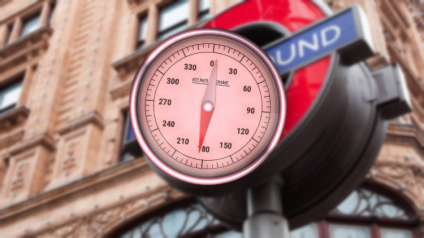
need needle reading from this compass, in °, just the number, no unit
185
